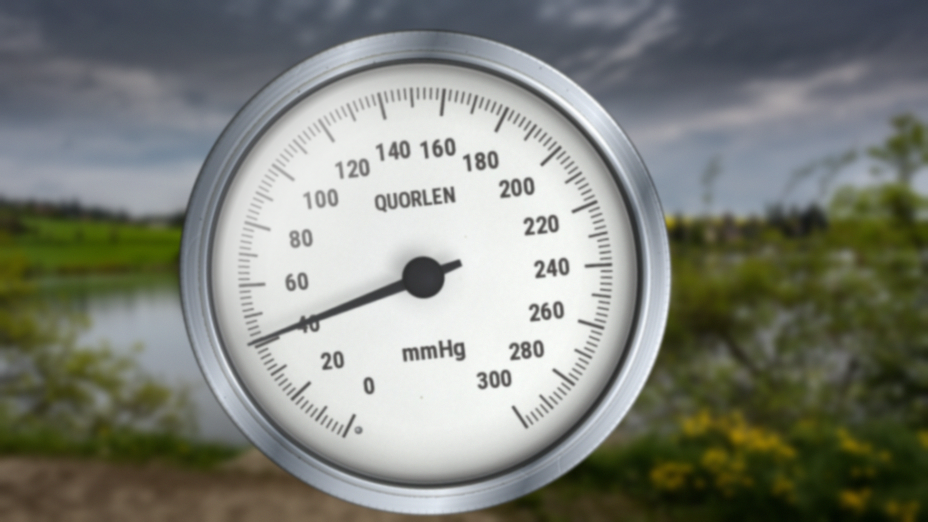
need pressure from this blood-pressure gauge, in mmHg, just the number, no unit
42
